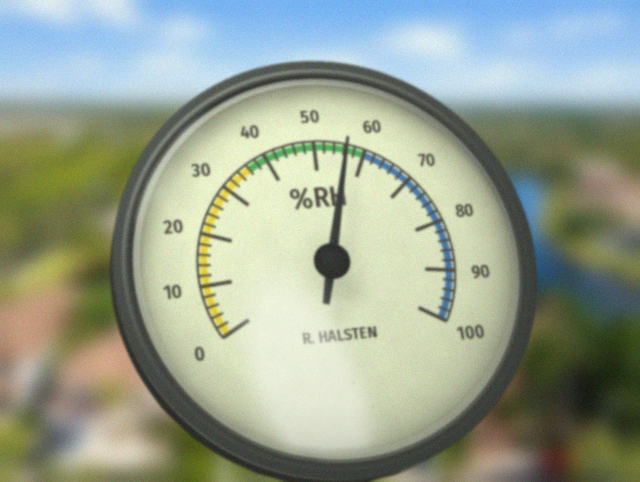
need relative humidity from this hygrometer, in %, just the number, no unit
56
